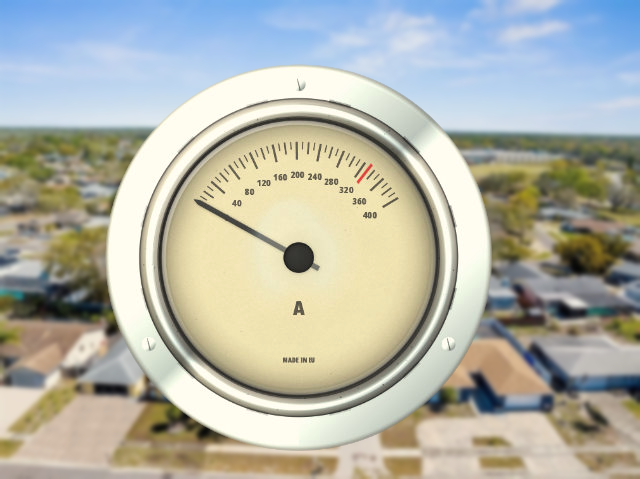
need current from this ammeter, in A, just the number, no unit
0
